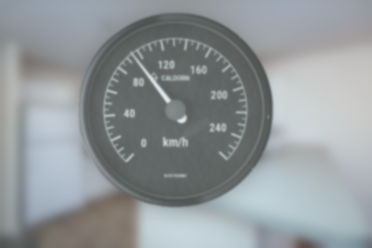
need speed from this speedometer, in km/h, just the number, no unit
95
